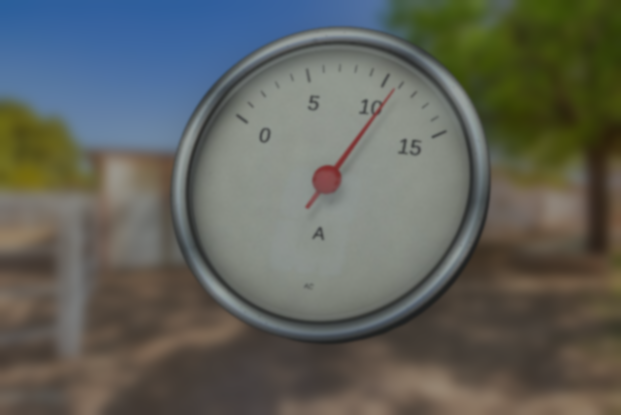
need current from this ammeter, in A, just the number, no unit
11
